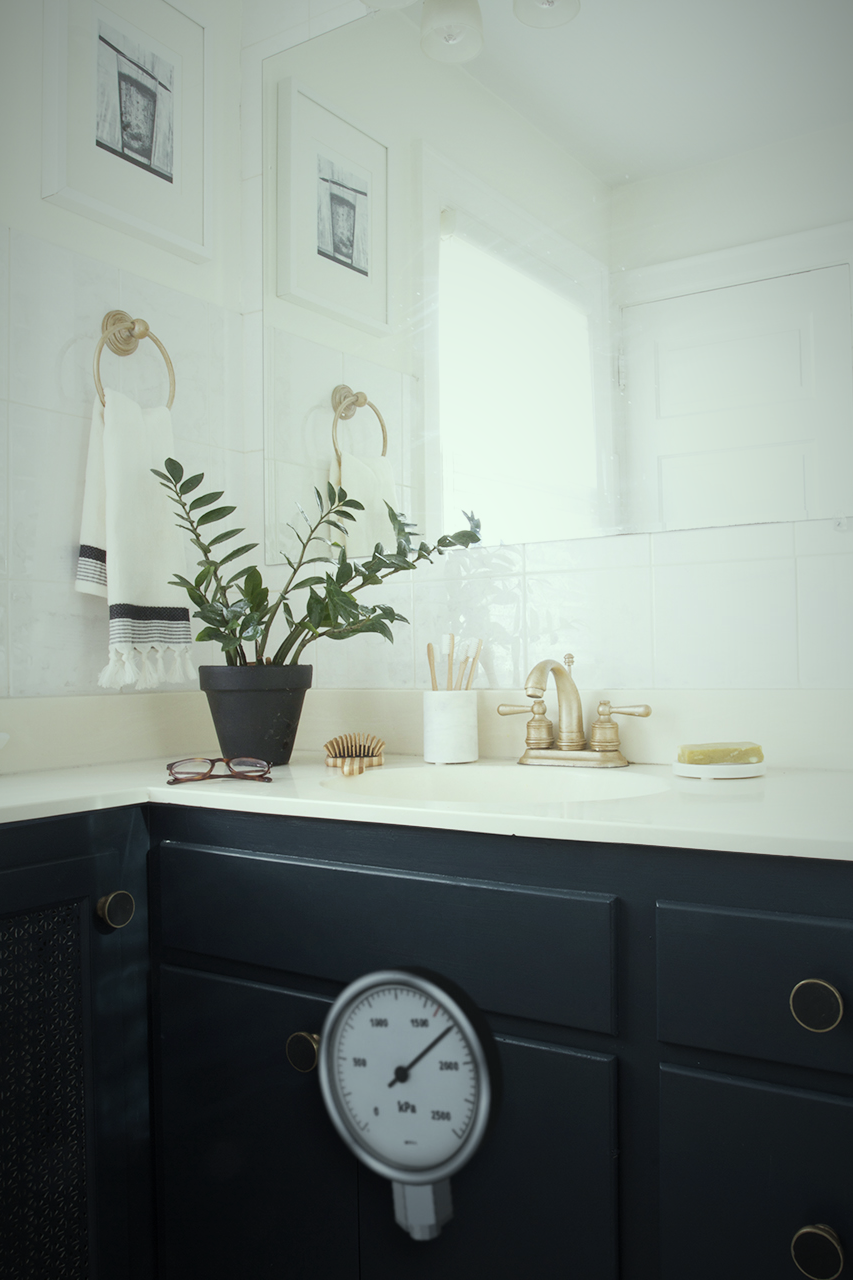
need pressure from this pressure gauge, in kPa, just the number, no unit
1750
